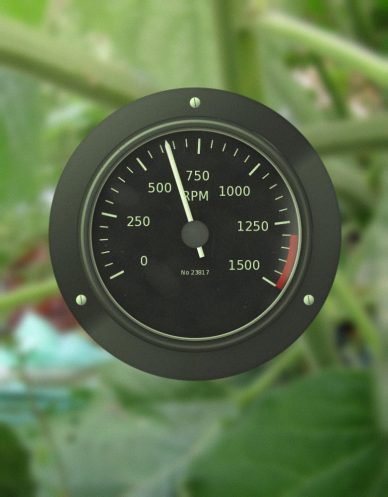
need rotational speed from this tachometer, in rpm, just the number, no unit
625
